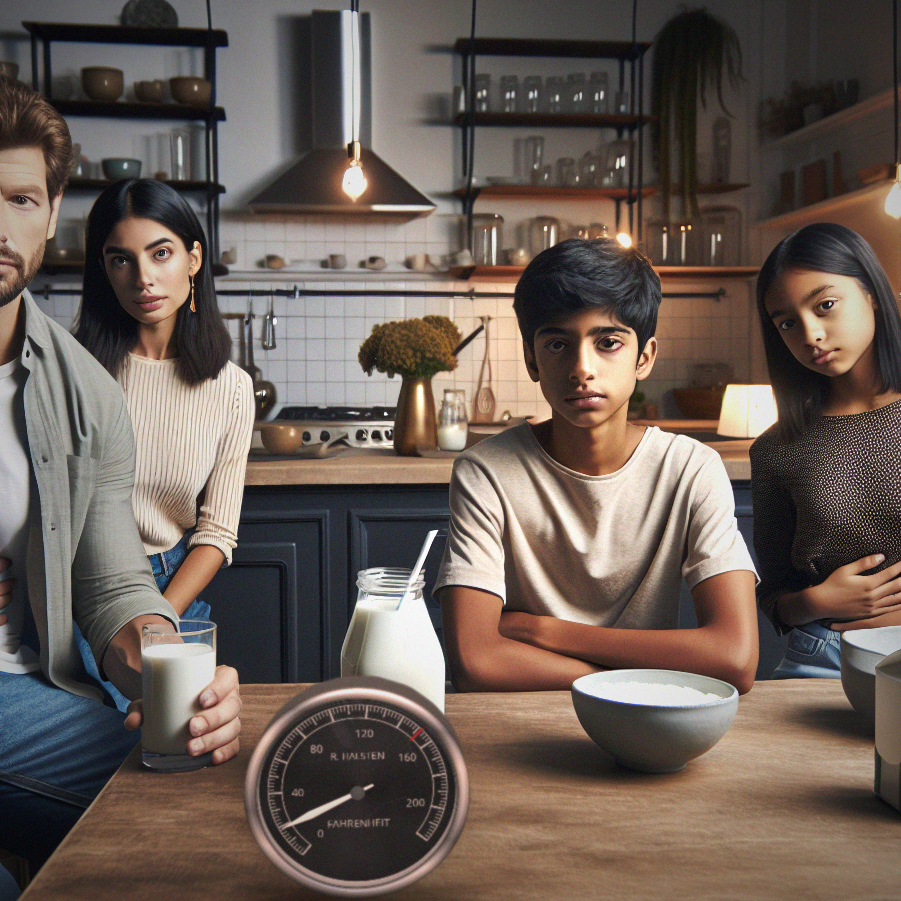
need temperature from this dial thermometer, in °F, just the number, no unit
20
